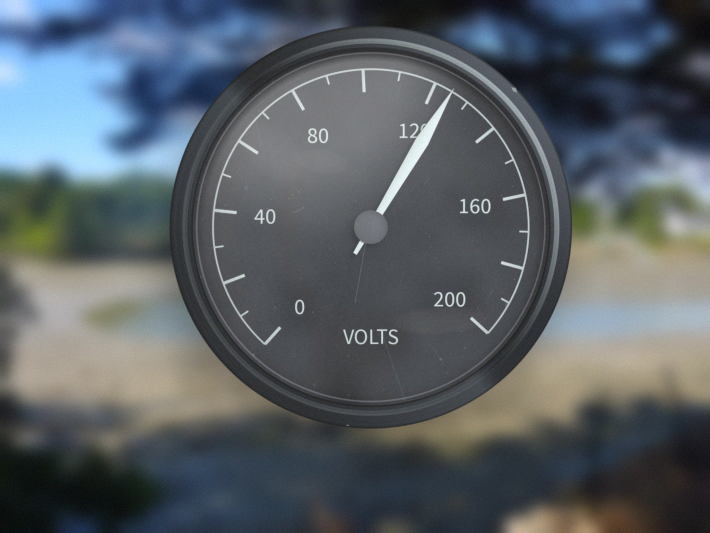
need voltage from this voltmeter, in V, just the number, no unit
125
